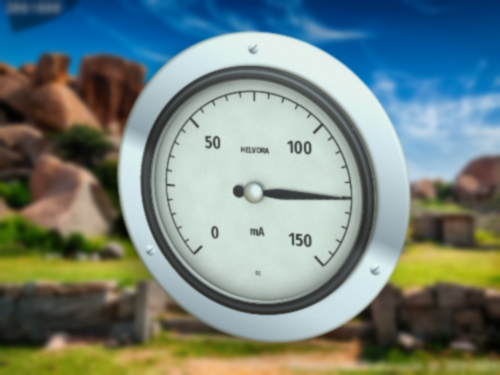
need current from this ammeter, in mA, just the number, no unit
125
